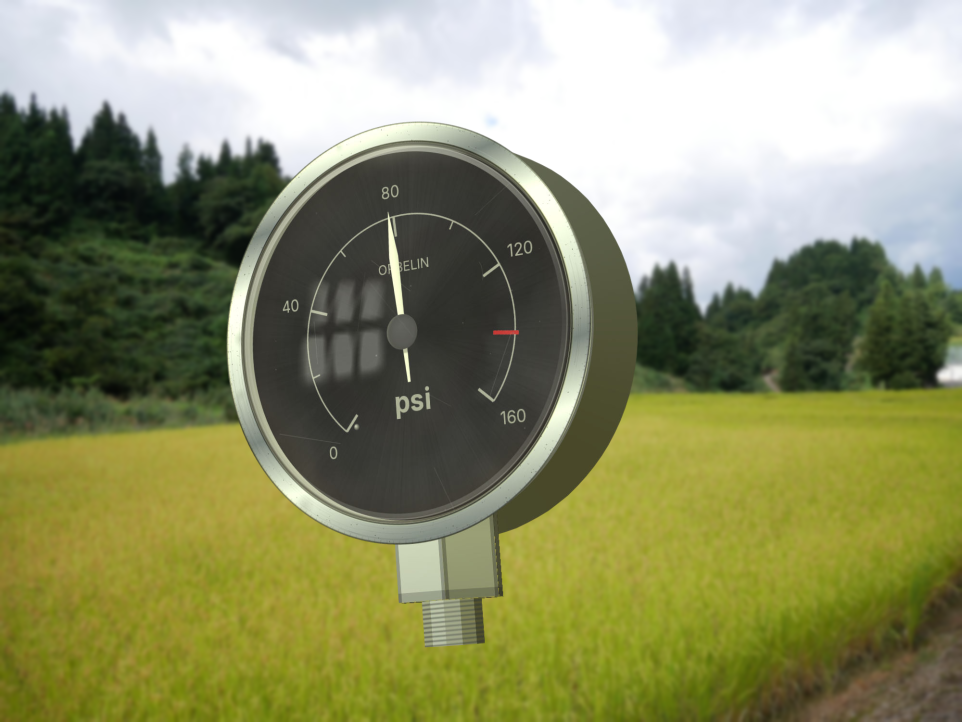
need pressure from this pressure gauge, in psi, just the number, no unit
80
